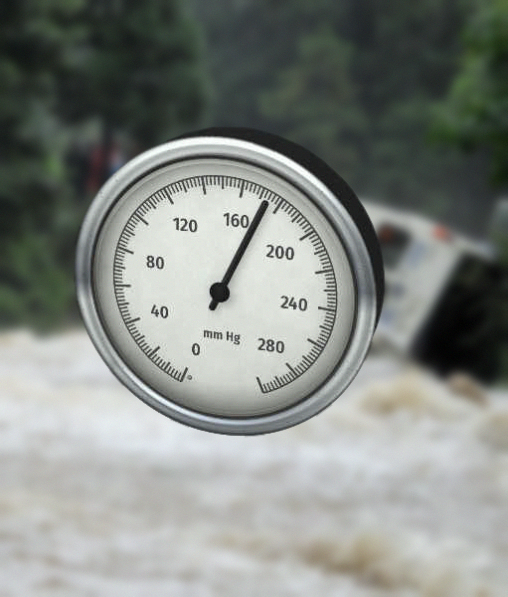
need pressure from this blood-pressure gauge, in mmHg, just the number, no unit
174
